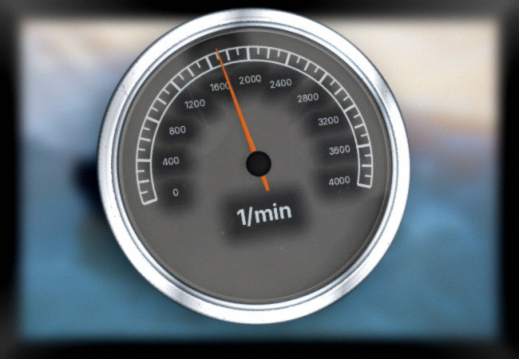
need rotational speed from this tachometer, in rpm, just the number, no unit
1700
